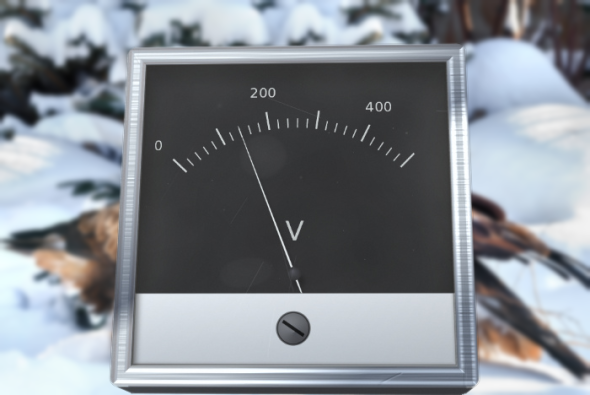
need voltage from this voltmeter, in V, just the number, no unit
140
